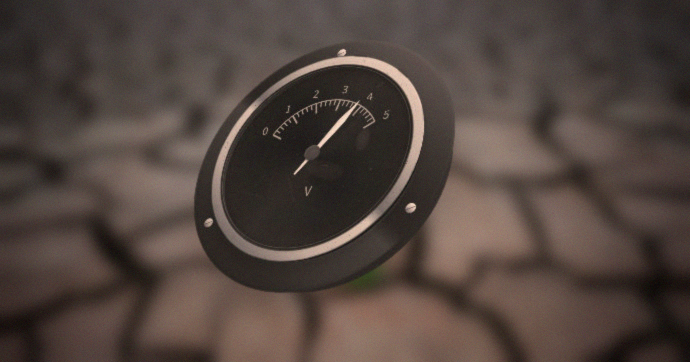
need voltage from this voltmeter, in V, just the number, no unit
4
